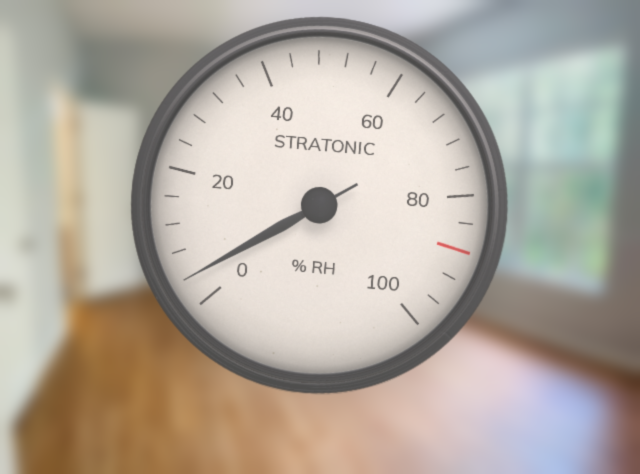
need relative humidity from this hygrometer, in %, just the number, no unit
4
